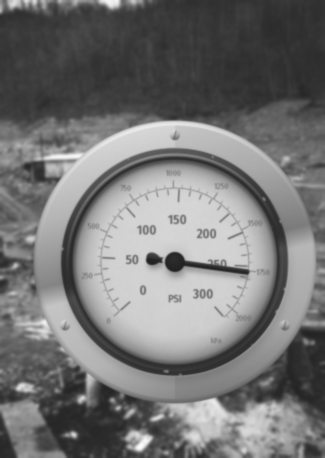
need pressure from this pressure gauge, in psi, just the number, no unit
255
